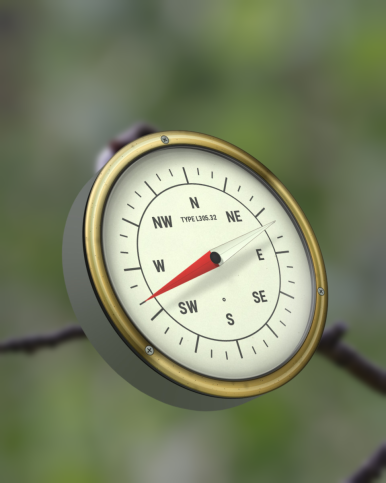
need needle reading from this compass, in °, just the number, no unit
250
